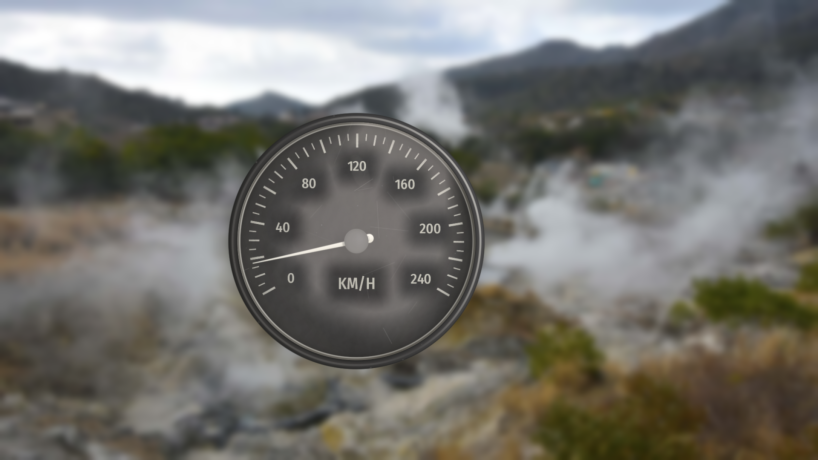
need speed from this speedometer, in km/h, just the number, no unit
17.5
